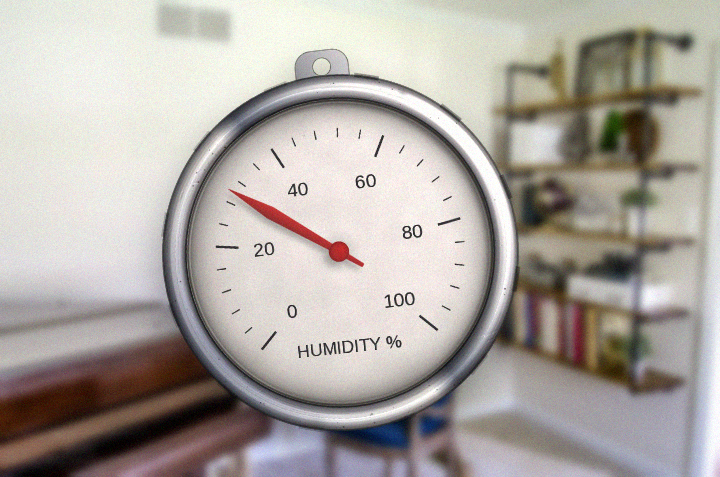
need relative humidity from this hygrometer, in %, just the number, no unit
30
